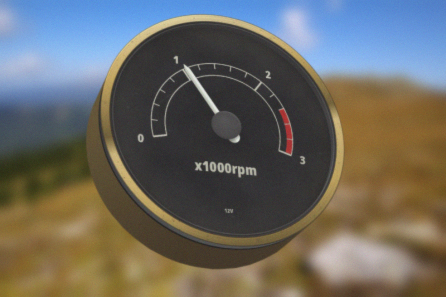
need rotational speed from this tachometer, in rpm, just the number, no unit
1000
